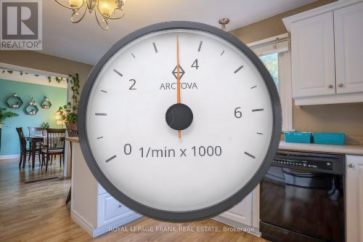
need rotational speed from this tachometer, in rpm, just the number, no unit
3500
